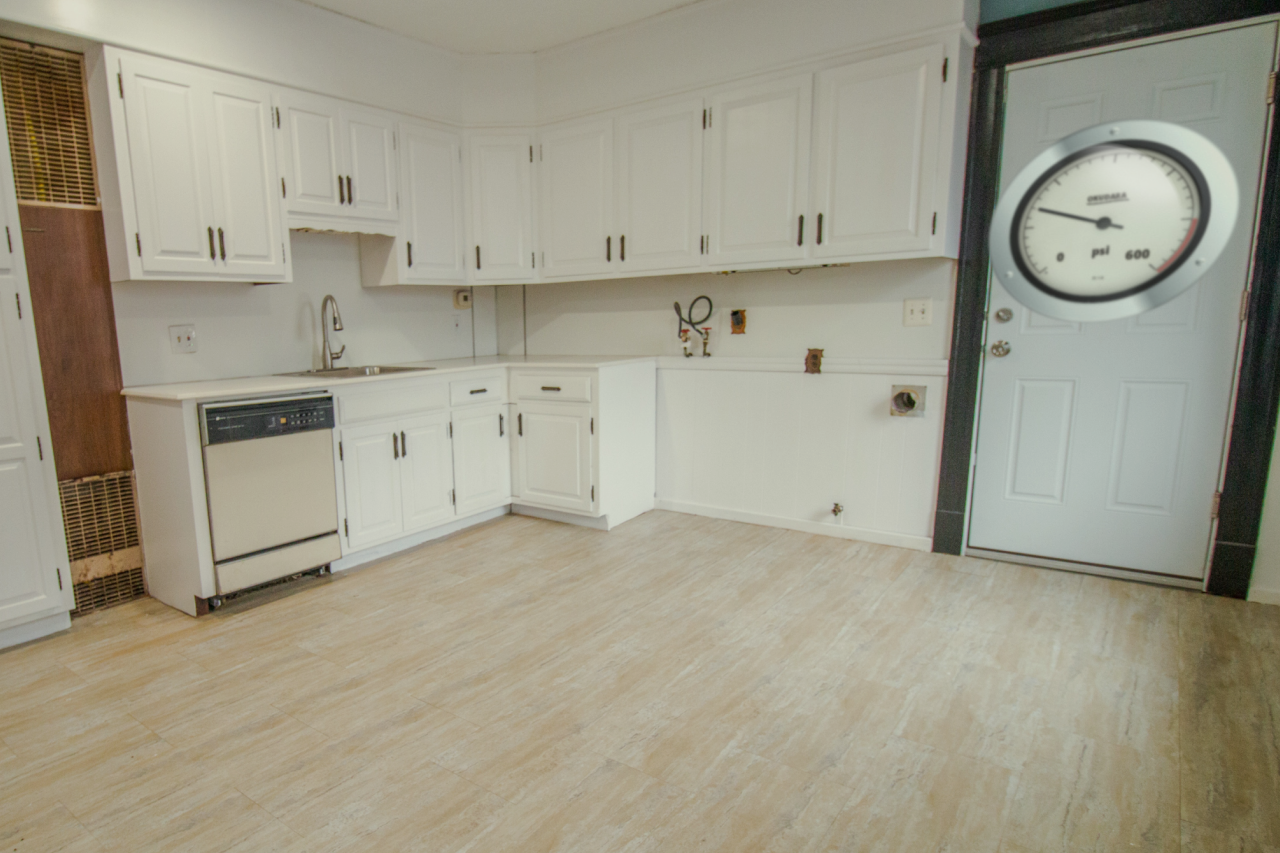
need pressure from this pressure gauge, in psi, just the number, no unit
140
